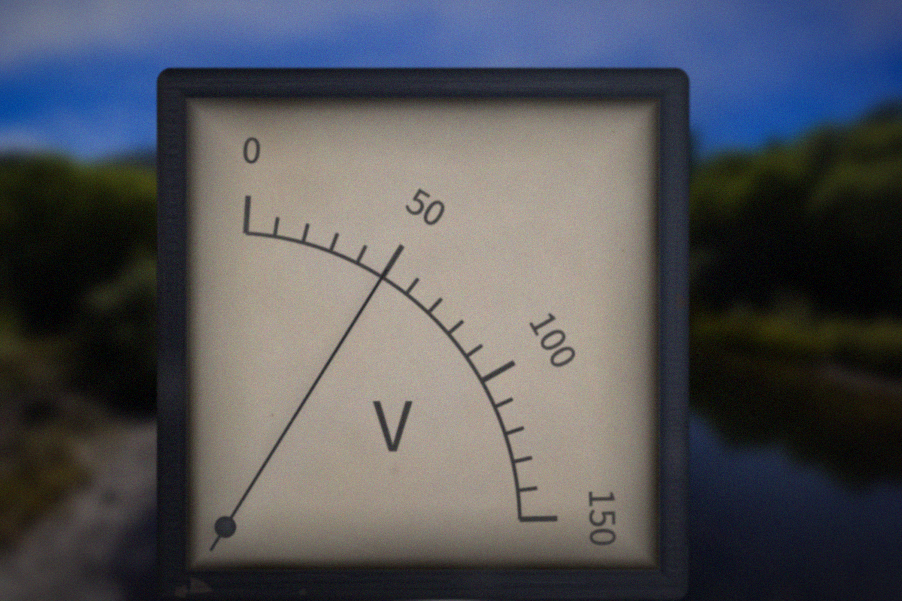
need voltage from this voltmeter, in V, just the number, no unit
50
